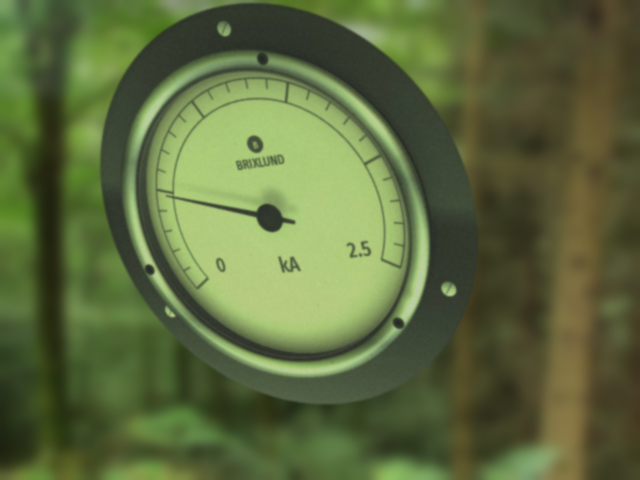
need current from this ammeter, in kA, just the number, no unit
0.5
